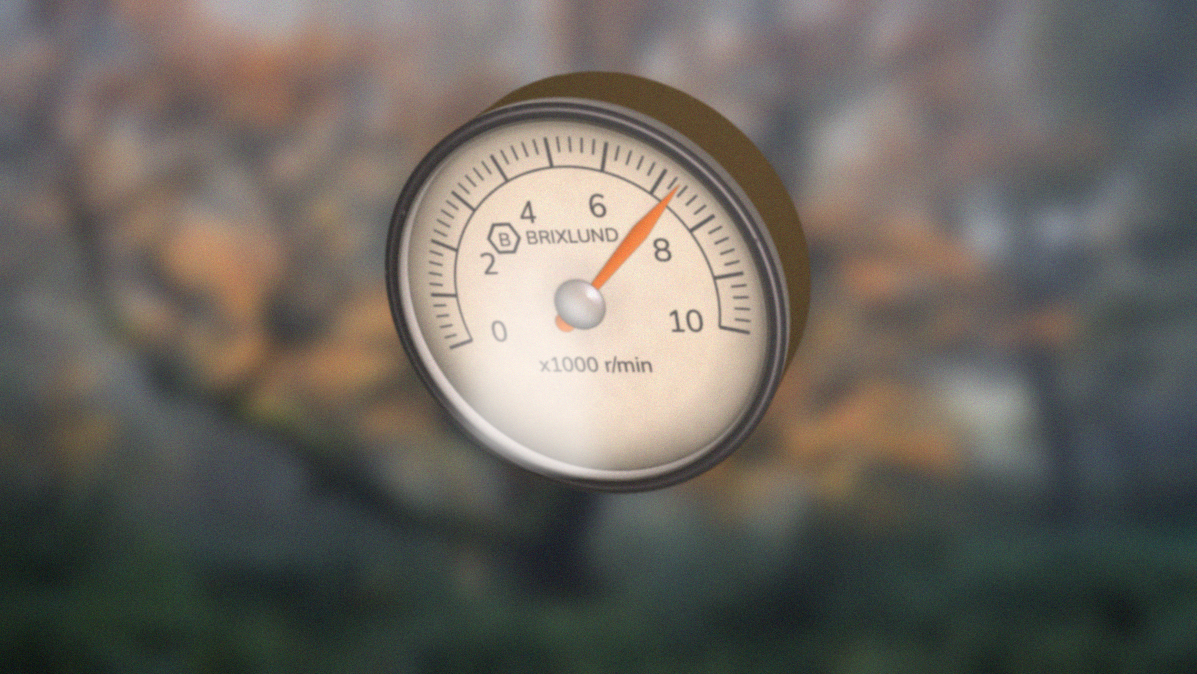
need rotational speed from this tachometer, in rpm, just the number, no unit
7300
